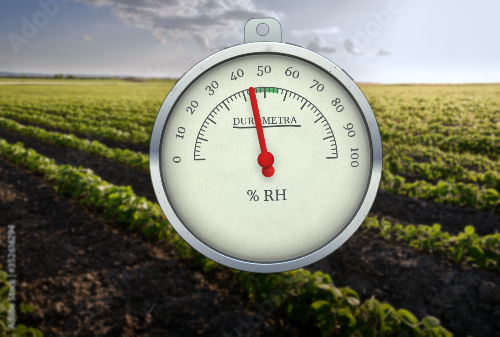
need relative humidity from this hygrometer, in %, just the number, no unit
44
